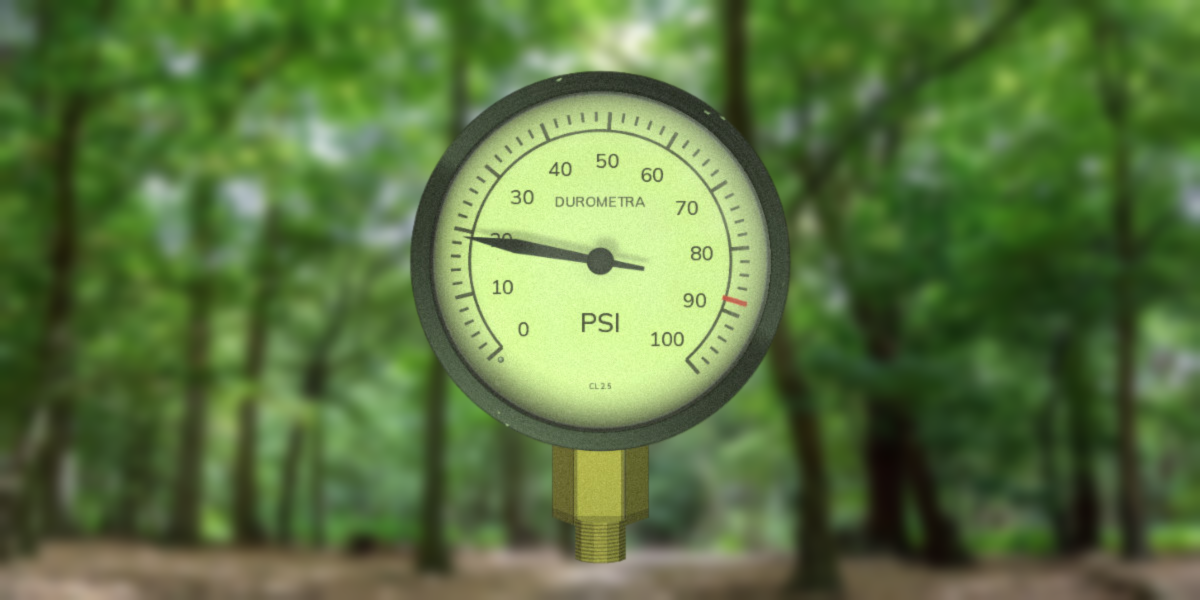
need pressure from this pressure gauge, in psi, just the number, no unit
19
